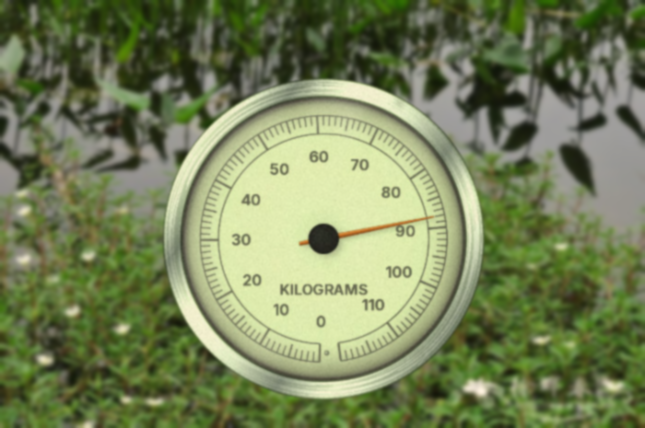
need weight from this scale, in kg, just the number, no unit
88
